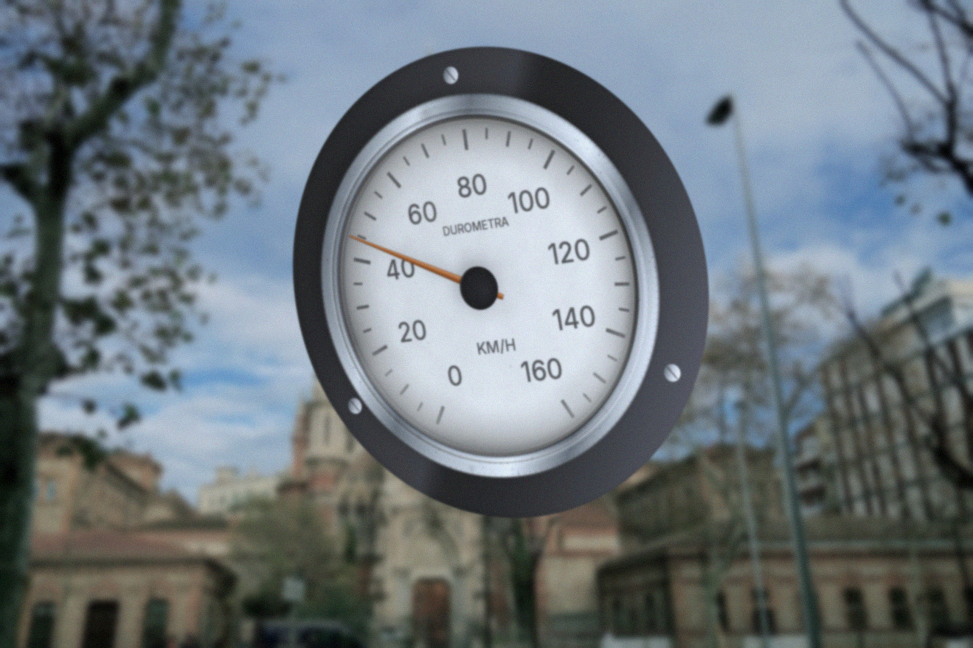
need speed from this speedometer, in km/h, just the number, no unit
45
